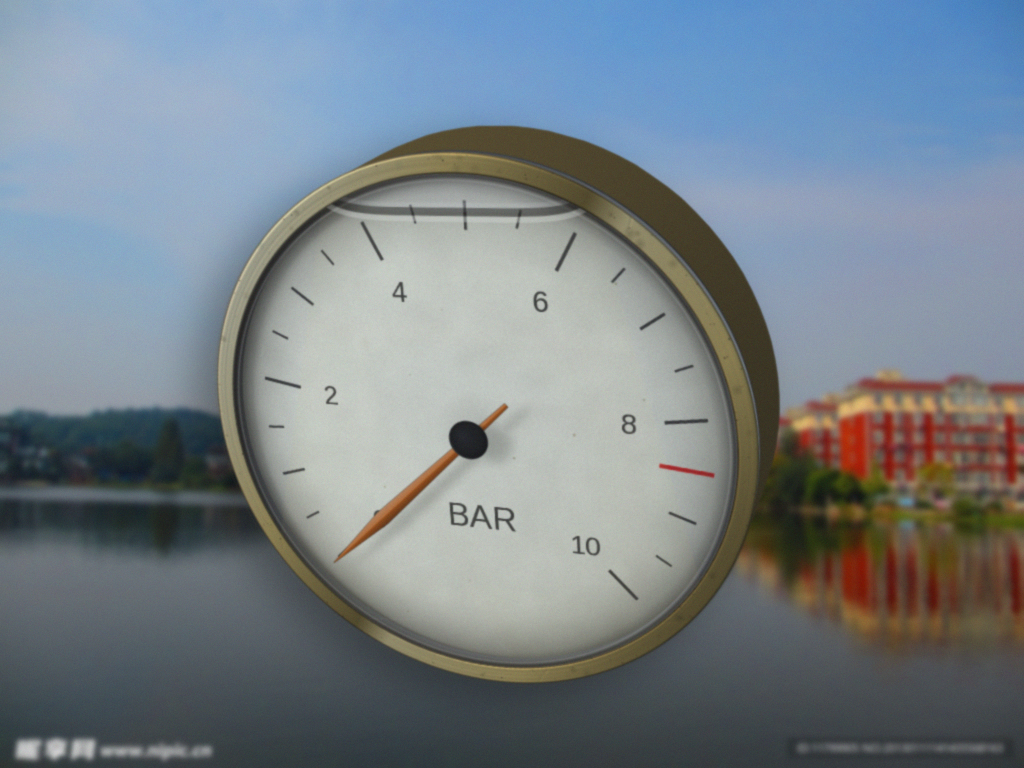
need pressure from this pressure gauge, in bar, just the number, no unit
0
